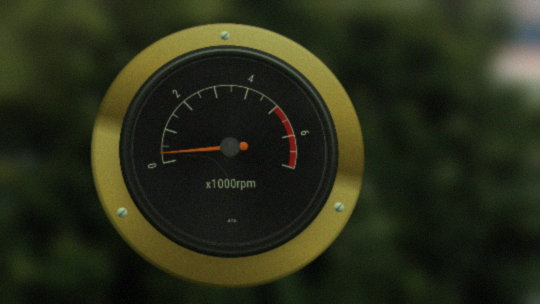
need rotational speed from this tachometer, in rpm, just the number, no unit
250
